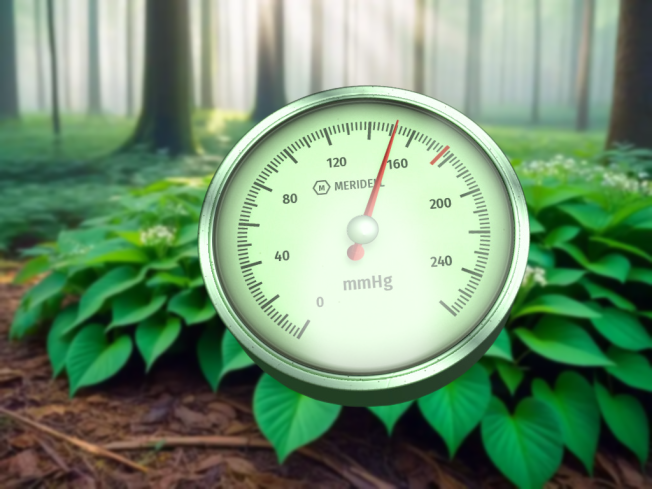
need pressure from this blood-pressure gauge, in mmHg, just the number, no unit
152
